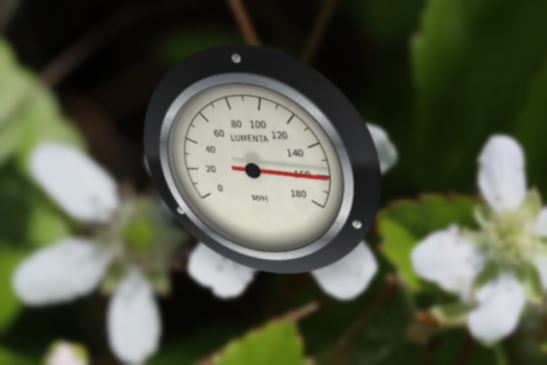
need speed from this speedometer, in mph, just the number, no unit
160
